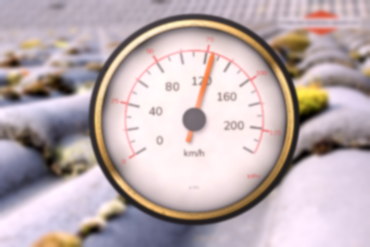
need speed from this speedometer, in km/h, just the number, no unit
125
